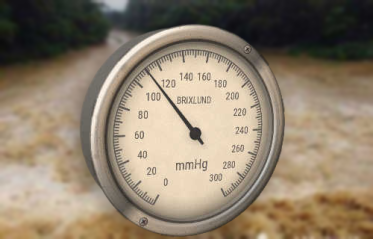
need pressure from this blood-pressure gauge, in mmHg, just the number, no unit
110
